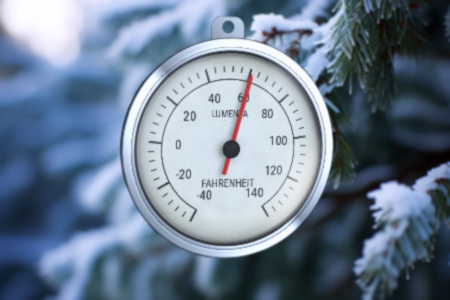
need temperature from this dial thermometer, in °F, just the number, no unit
60
